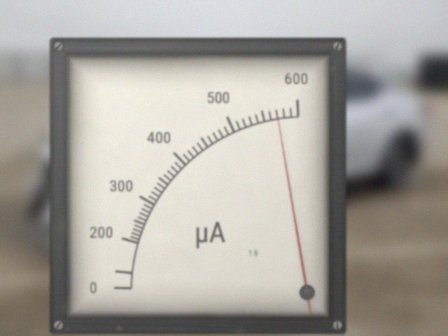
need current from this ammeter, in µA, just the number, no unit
570
